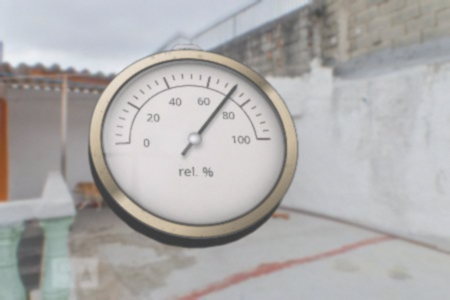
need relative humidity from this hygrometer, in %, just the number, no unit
72
